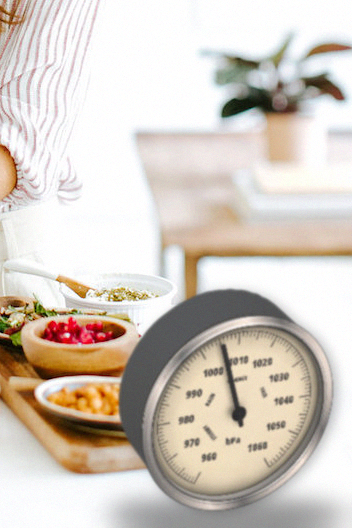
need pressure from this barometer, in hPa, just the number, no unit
1005
